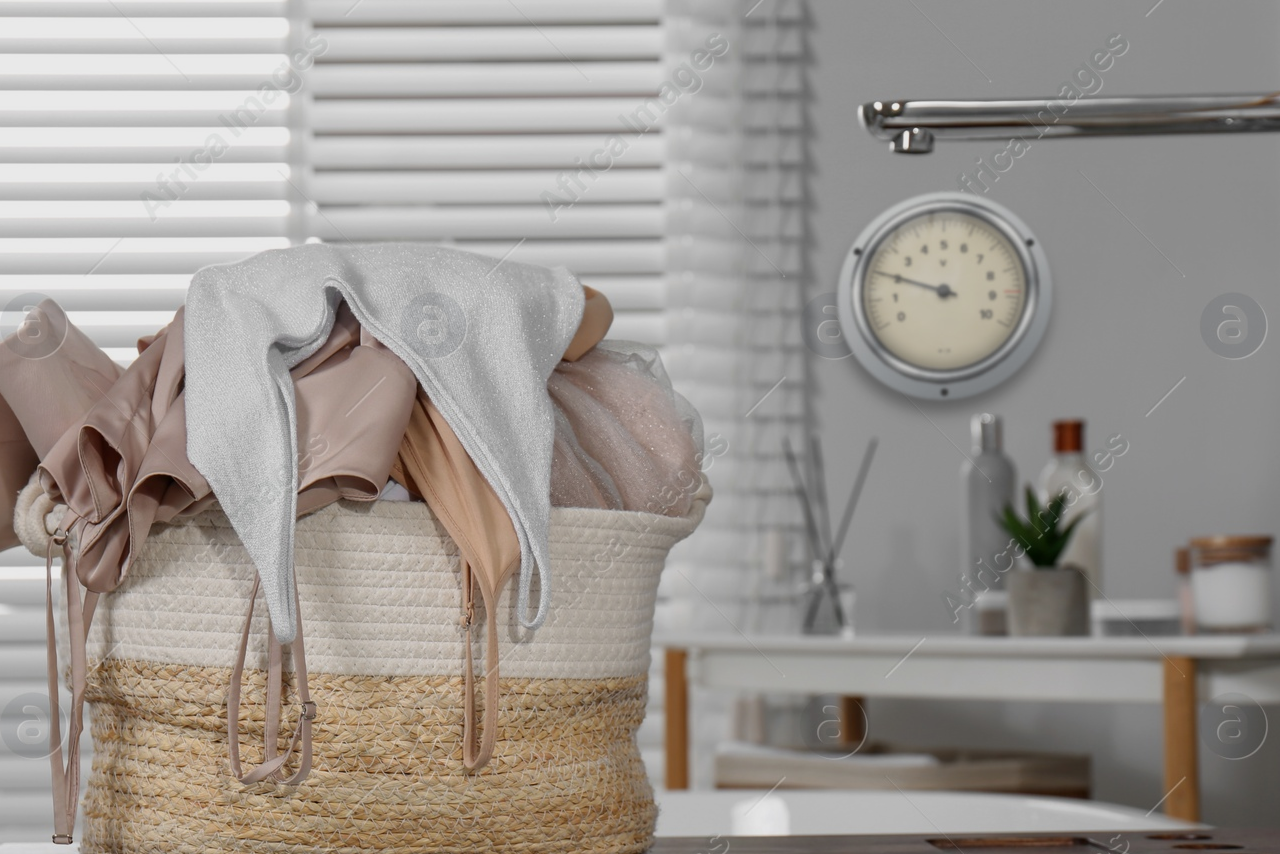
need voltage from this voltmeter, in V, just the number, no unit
2
